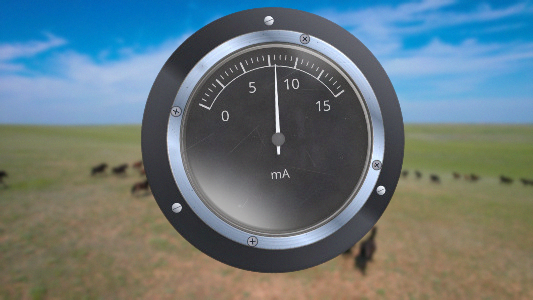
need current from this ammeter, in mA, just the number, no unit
8
